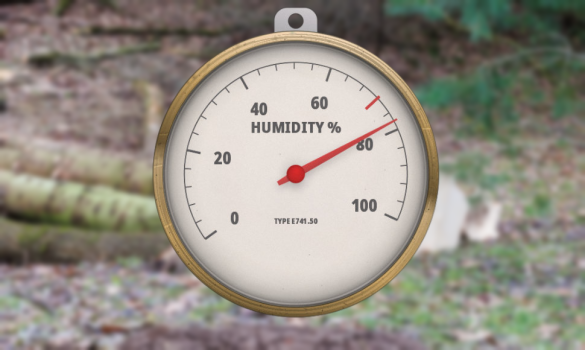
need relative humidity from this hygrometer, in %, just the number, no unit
78
